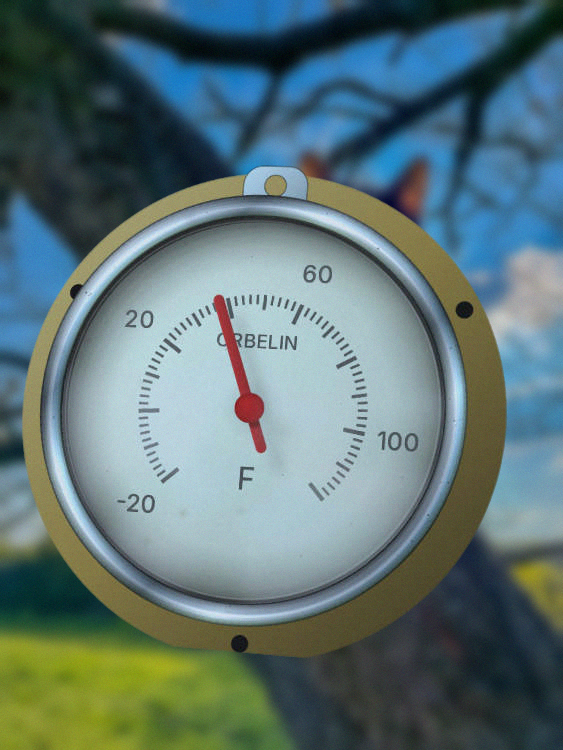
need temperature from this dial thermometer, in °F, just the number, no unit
38
